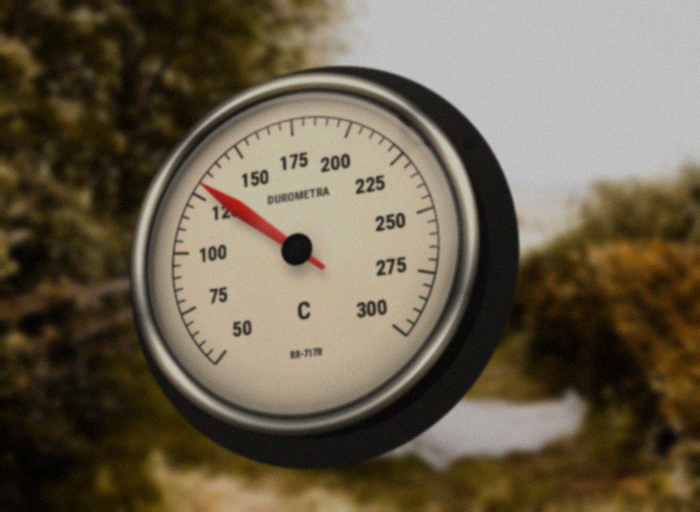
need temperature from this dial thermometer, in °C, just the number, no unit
130
